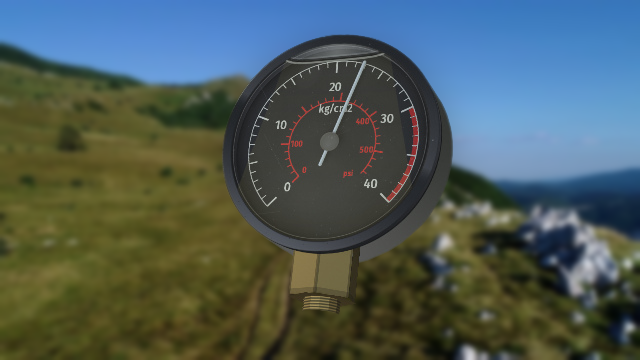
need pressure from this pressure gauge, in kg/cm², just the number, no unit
23
